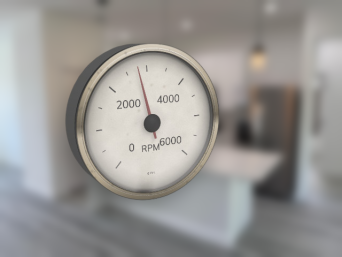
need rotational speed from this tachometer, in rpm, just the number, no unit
2750
